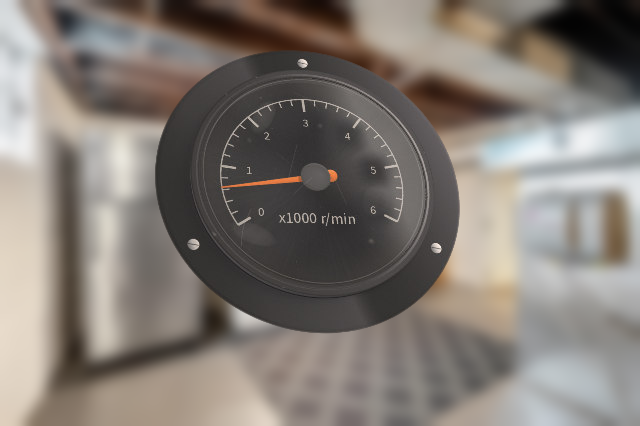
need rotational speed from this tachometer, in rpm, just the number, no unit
600
